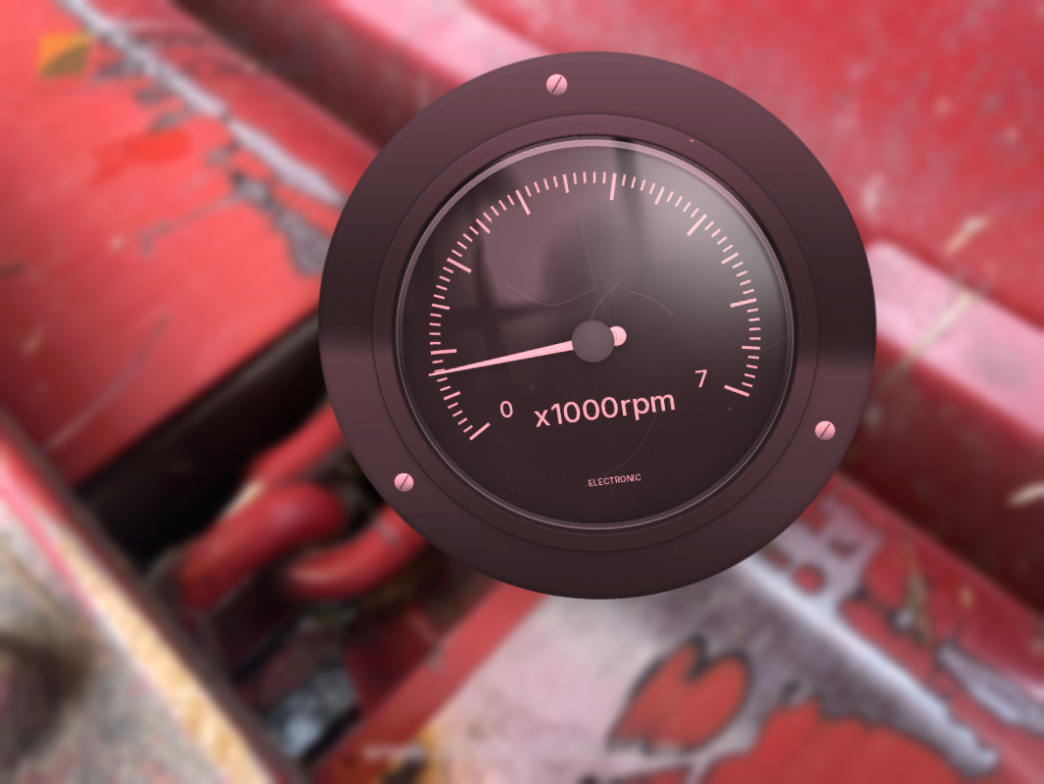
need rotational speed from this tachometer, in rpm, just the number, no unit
800
